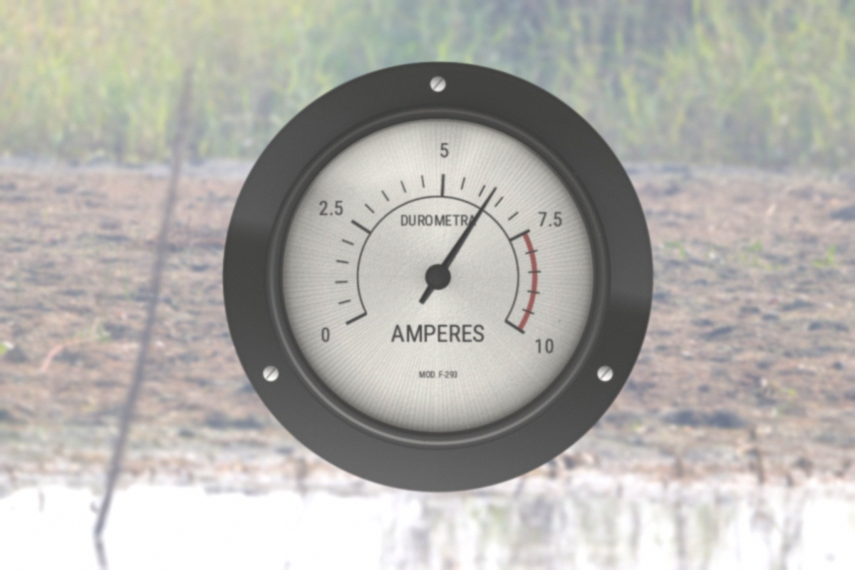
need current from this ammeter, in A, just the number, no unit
6.25
